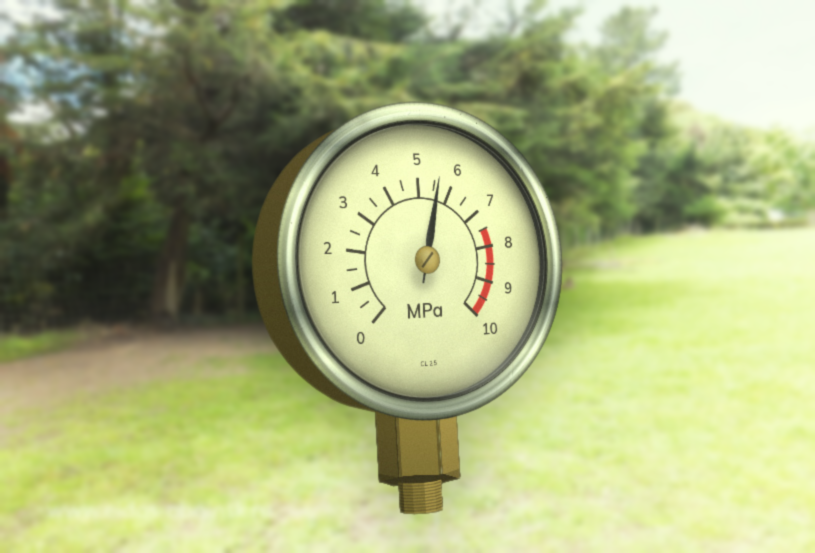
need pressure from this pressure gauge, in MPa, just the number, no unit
5.5
